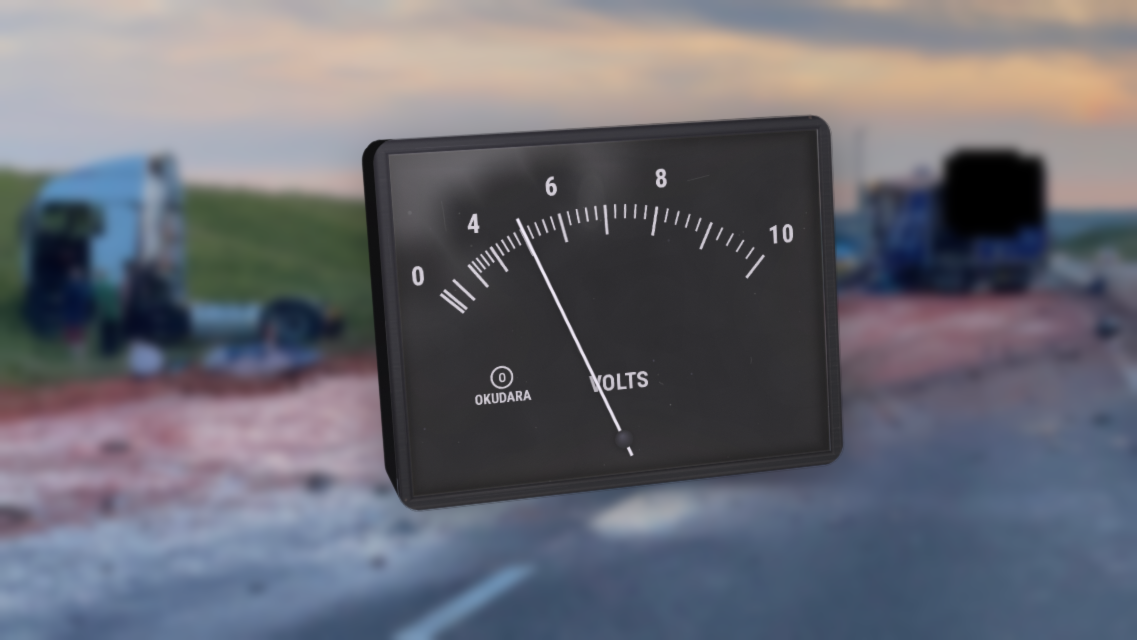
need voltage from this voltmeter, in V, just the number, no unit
5
